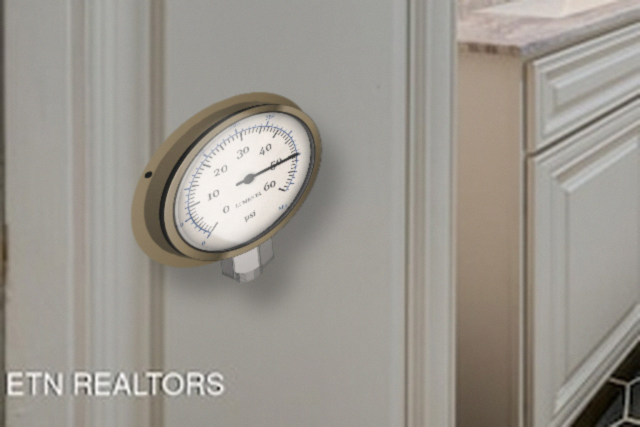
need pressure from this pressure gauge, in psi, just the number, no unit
50
